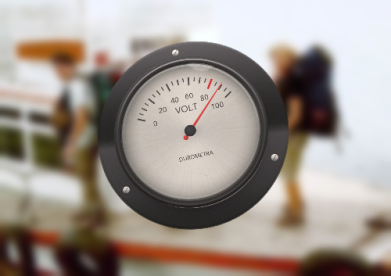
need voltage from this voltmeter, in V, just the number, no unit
90
